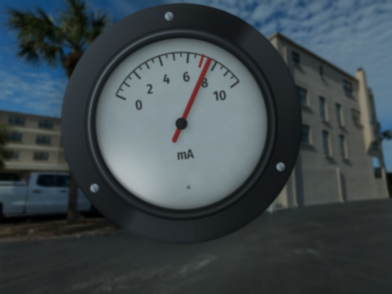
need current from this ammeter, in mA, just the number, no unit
7.5
